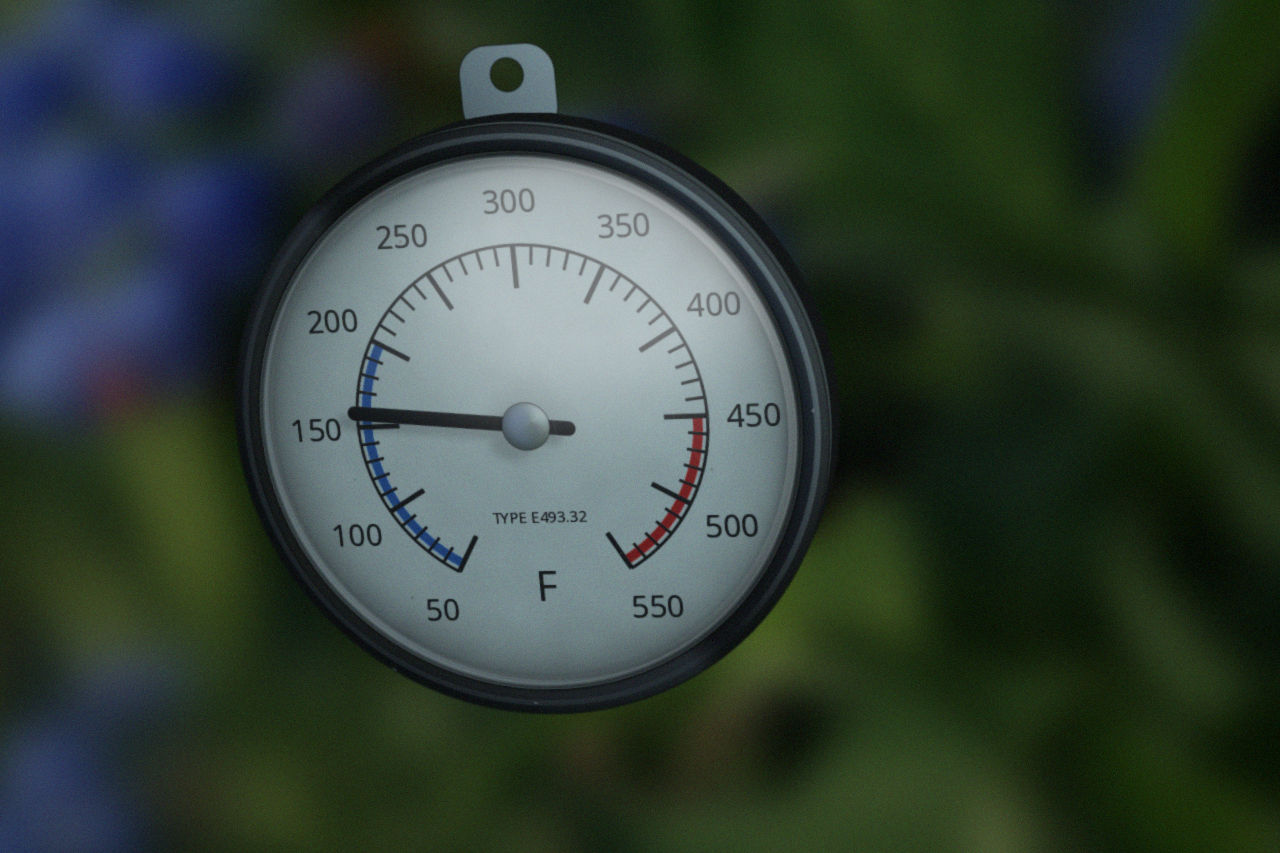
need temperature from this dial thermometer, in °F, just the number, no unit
160
